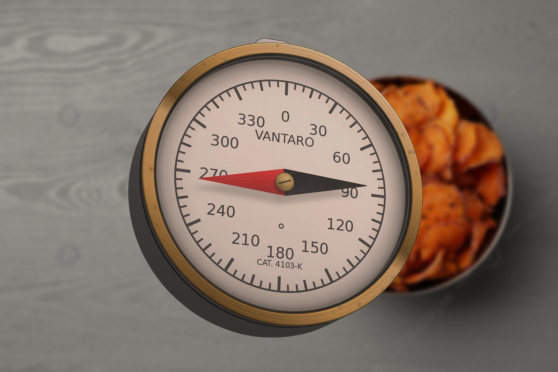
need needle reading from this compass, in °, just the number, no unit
265
